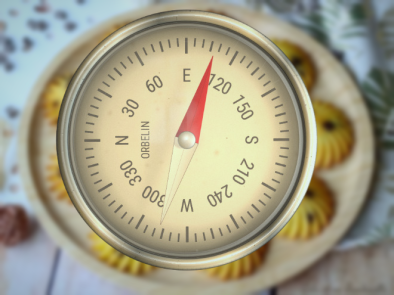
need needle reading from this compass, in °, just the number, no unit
107.5
